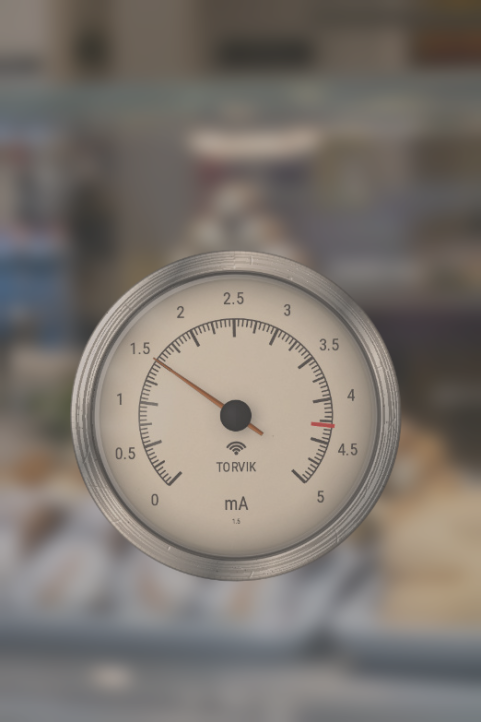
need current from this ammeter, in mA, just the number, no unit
1.5
